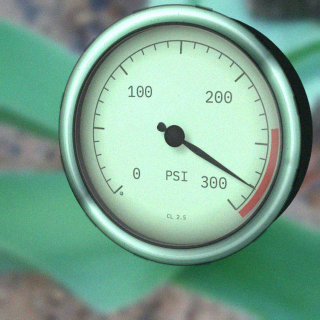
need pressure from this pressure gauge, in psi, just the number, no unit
280
